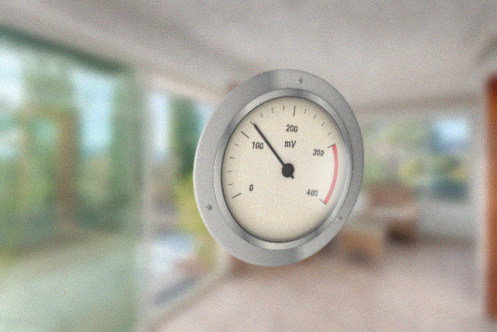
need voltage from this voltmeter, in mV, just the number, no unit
120
